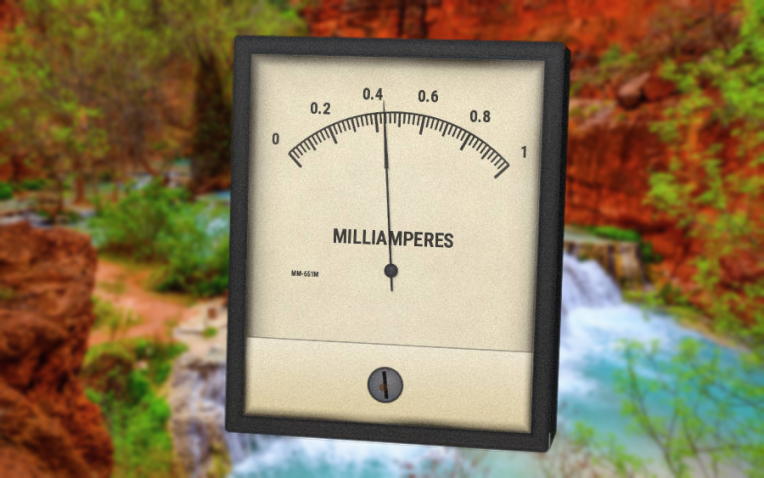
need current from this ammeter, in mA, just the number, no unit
0.44
